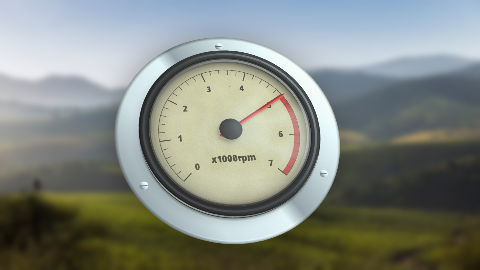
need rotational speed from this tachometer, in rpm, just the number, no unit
5000
